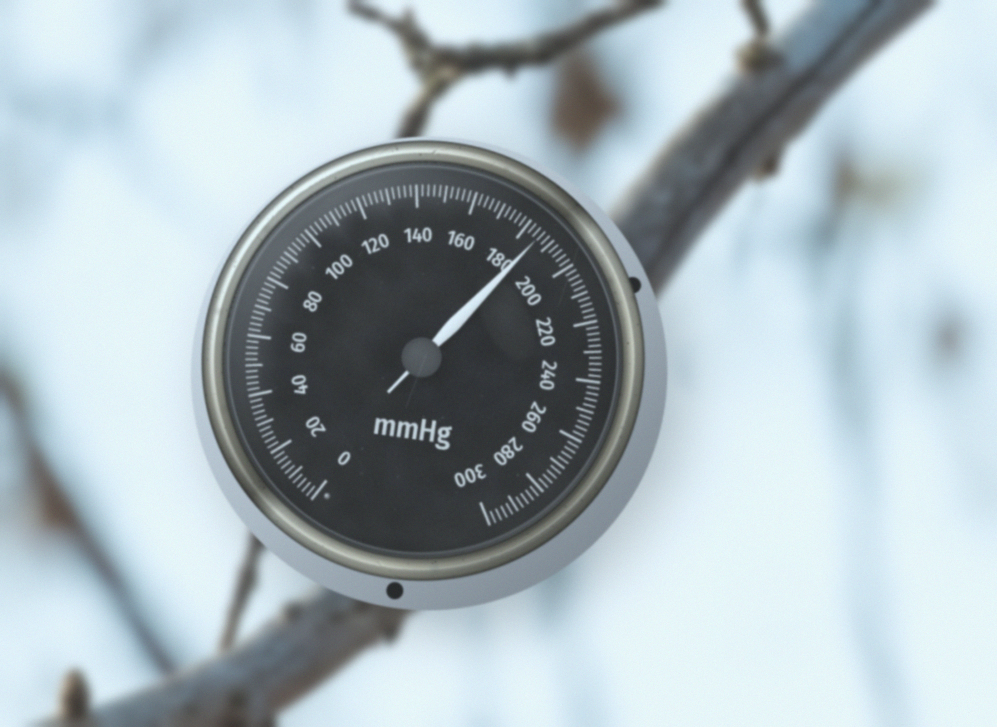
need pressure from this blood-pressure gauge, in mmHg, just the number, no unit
186
